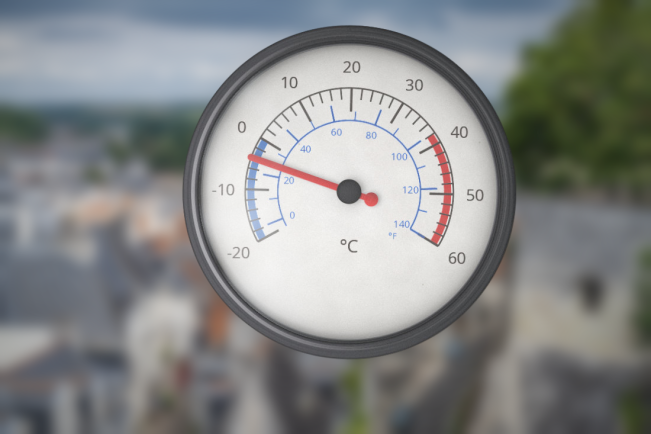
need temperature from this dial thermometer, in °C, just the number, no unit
-4
